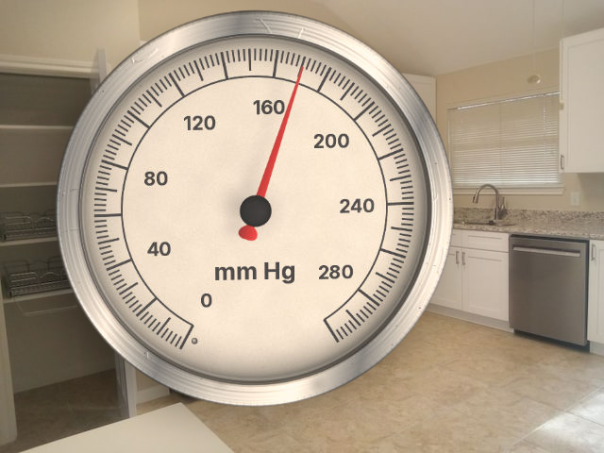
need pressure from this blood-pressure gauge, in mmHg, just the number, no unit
170
